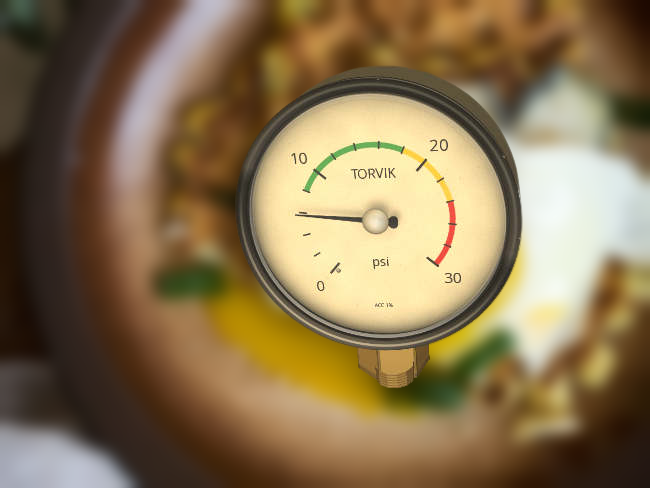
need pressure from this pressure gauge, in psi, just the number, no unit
6
